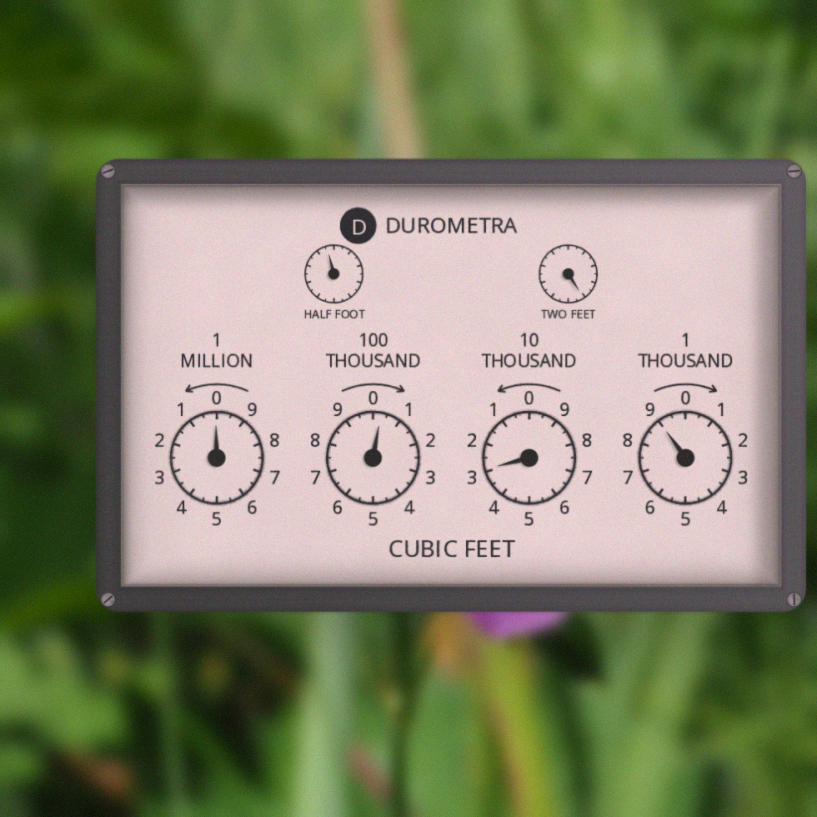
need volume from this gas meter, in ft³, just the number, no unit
2900
